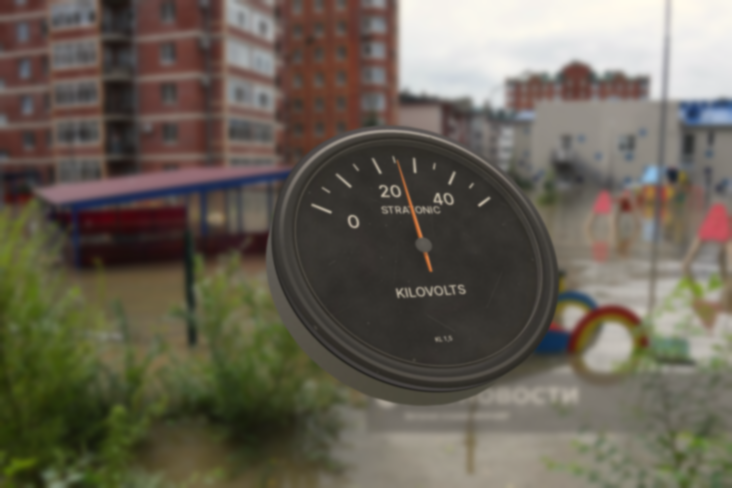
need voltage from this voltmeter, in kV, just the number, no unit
25
